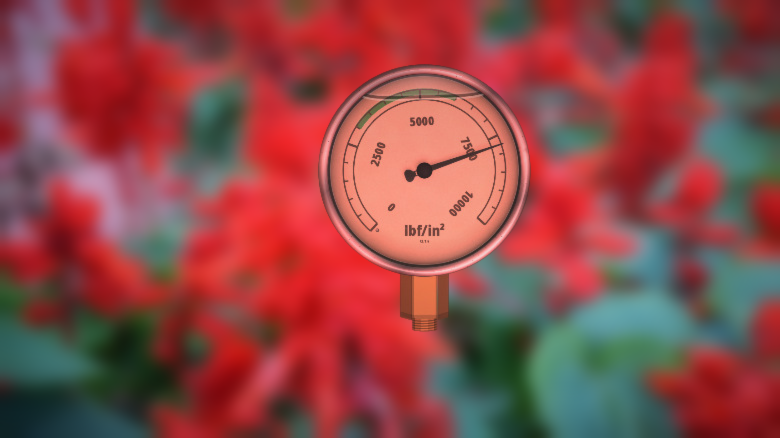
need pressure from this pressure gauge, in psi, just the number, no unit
7750
